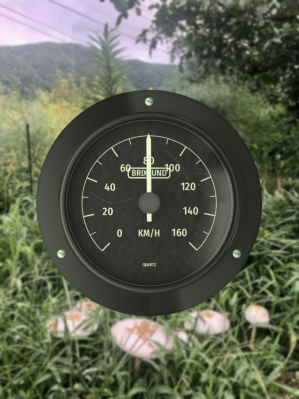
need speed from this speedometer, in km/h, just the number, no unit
80
